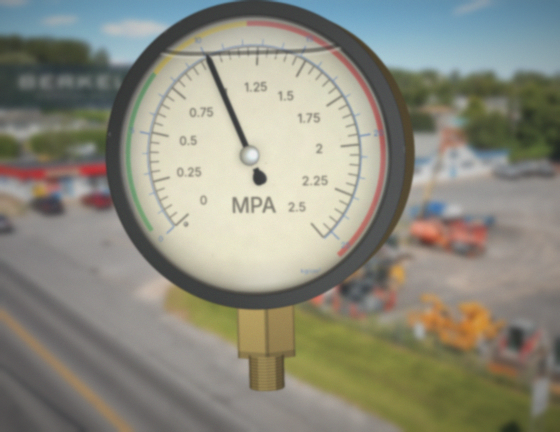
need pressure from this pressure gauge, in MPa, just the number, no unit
1
